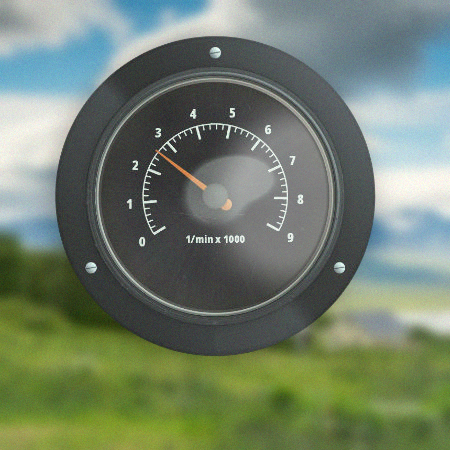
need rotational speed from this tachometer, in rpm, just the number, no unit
2600
